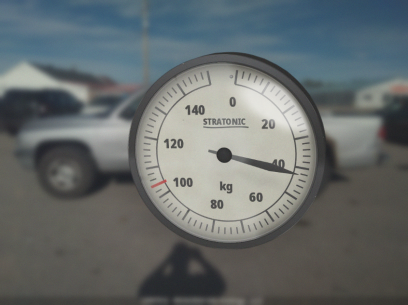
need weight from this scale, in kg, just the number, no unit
42
